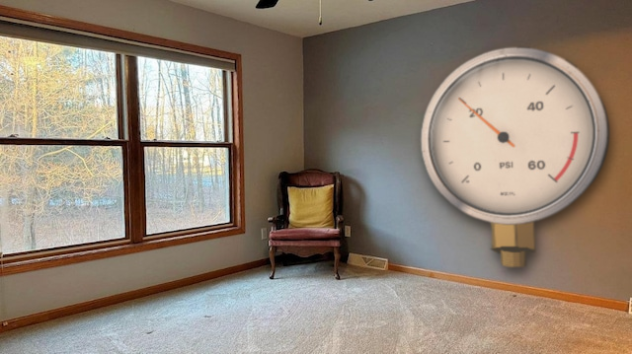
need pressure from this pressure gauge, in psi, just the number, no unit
20
